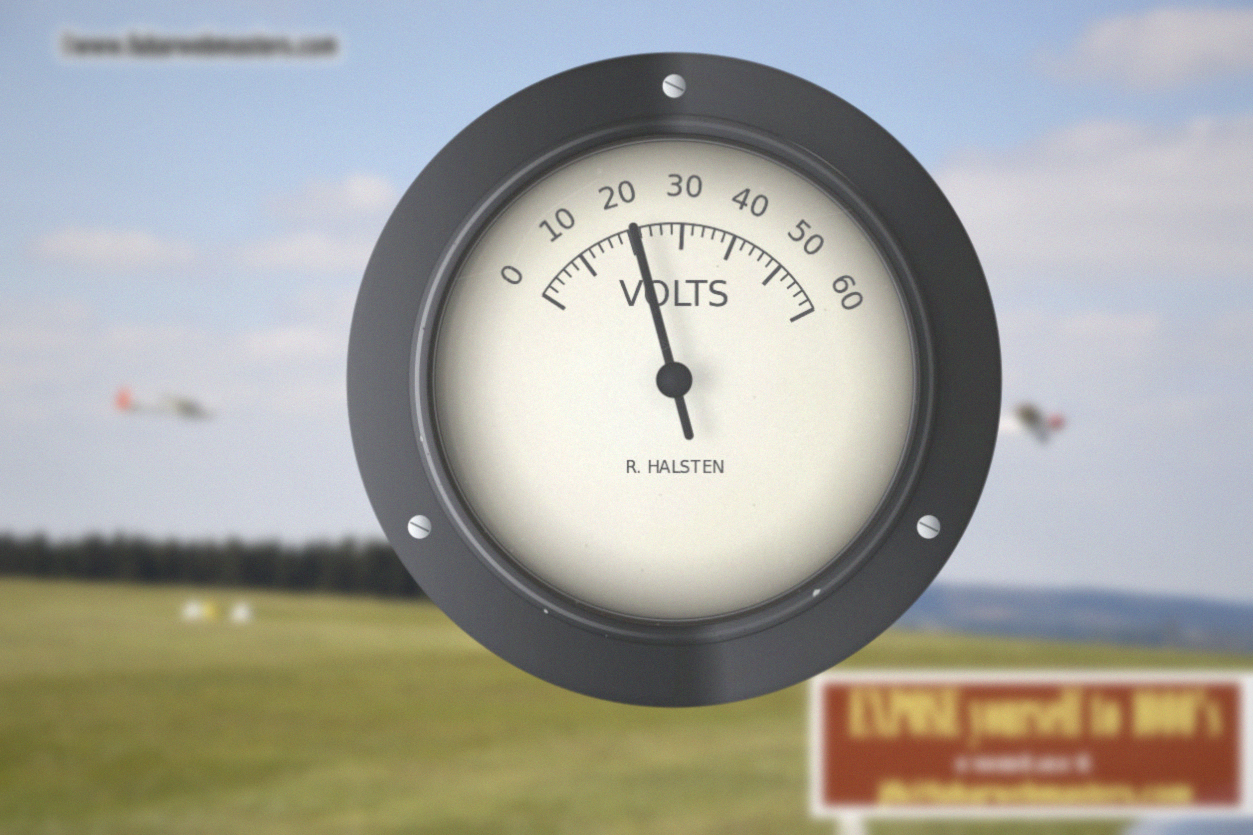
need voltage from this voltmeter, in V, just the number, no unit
21
